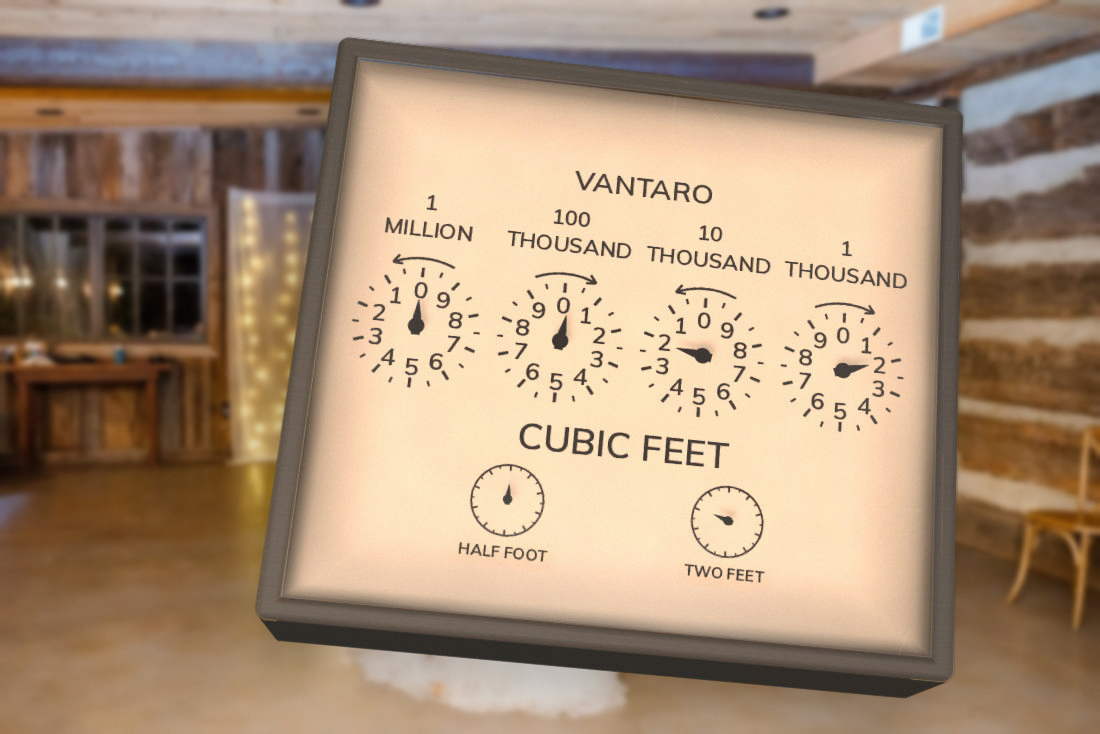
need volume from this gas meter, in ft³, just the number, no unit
2200
